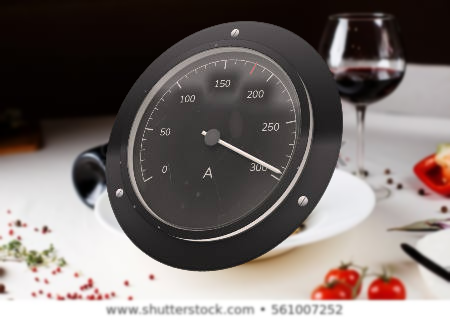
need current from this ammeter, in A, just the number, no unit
295
